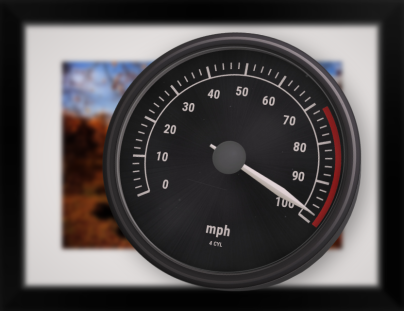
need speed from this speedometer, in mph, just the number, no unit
98
